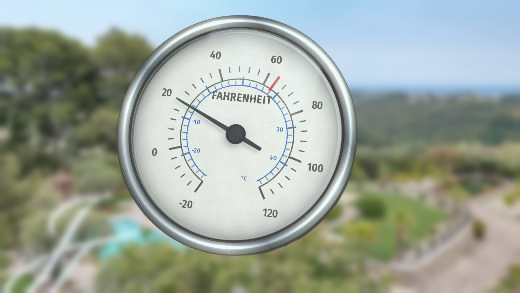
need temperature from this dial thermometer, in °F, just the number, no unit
20
